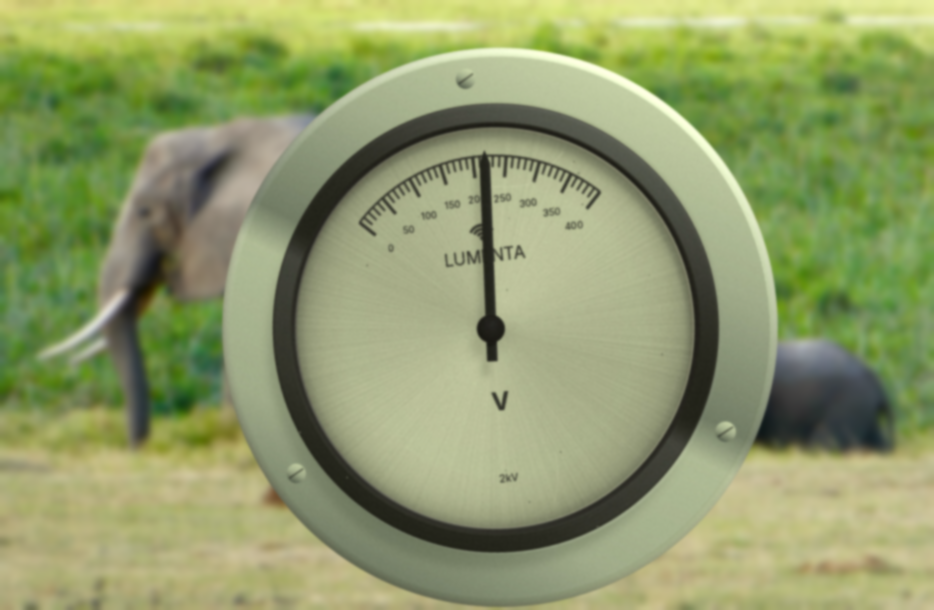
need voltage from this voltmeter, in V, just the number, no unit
220
